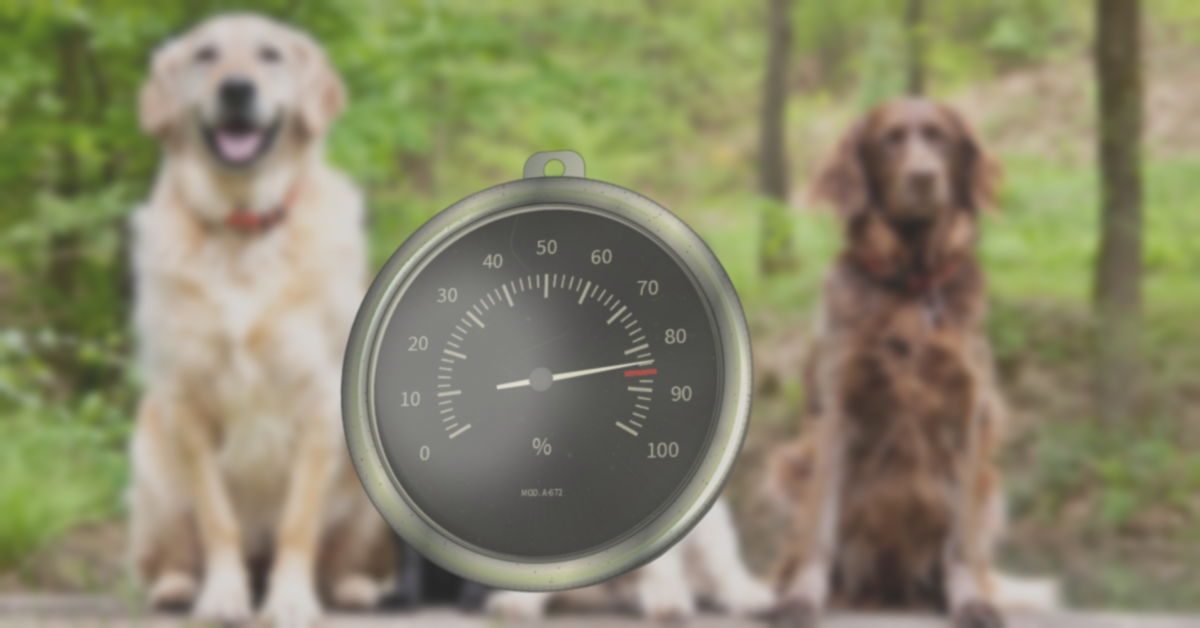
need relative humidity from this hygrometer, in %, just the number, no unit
84
